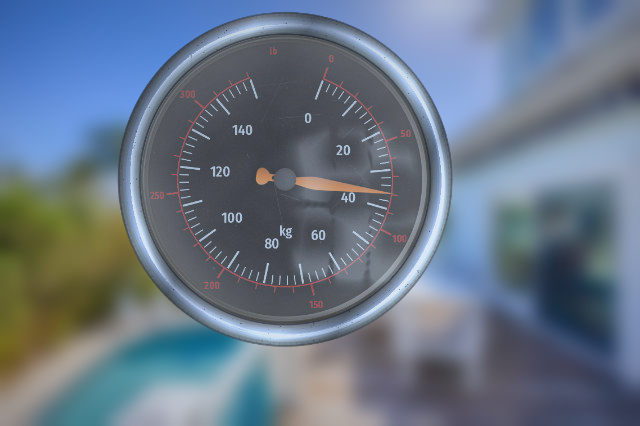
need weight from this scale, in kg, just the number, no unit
36
